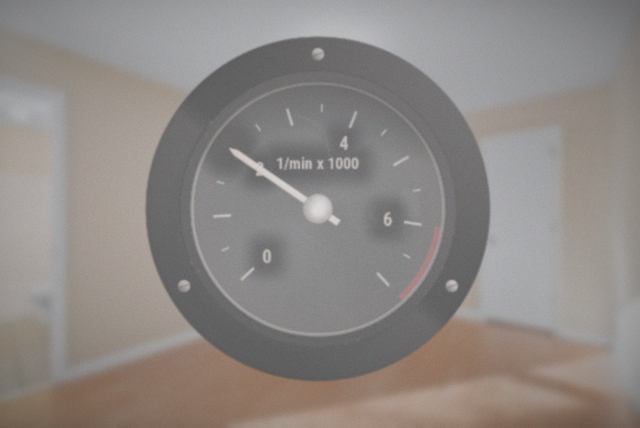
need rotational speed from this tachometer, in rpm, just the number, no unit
2000
